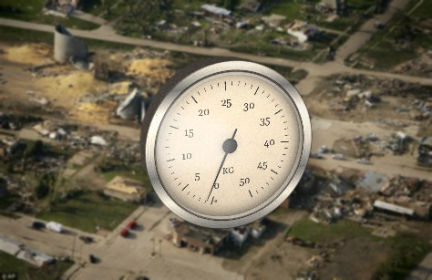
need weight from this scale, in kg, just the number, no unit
1
